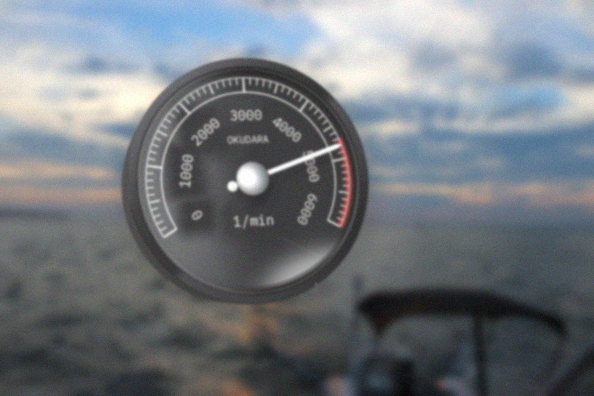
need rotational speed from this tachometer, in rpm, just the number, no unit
4800
